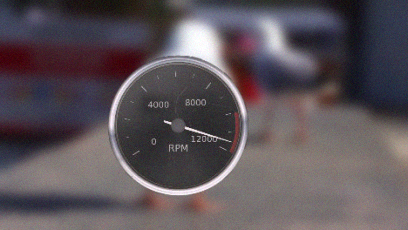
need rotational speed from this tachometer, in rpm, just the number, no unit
11500
